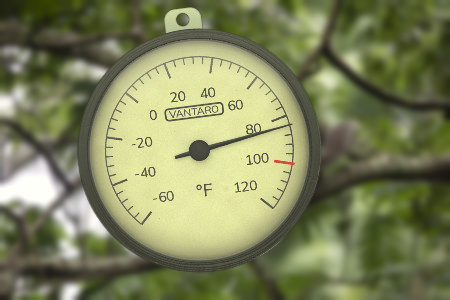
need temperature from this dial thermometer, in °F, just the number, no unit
84
